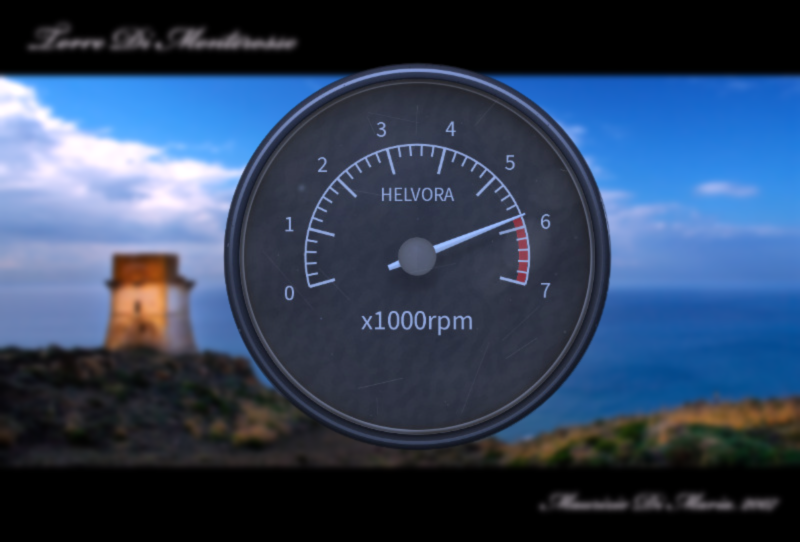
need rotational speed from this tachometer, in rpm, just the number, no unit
5800
